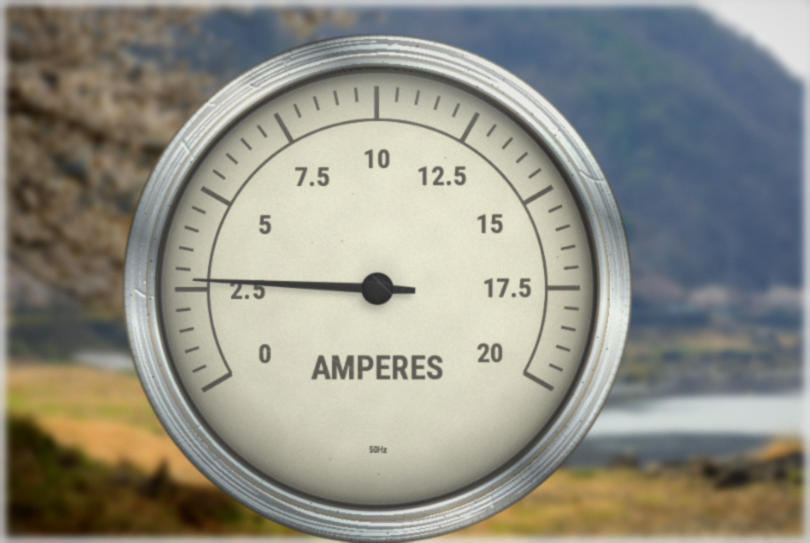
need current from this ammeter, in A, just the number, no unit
2.75
